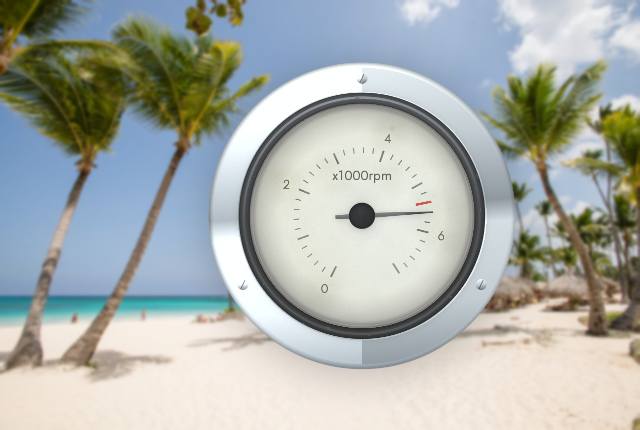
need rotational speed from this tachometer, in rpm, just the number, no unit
5600
